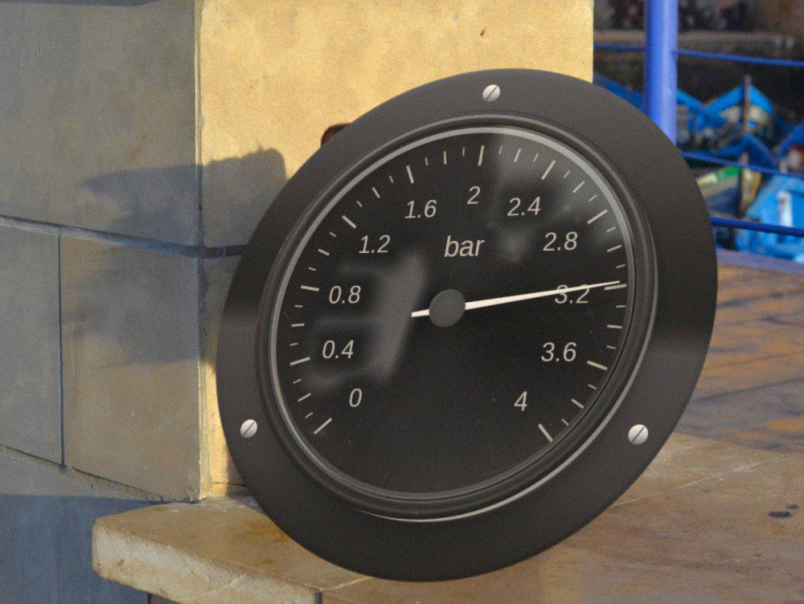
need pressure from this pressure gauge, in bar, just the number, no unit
3.2
